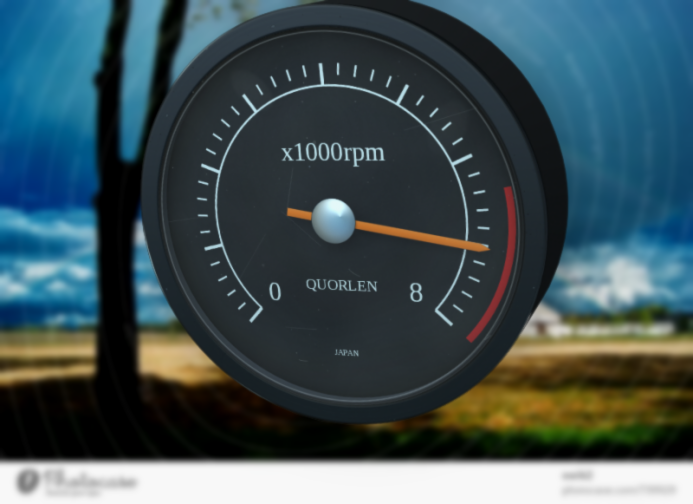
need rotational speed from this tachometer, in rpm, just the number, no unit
7000
